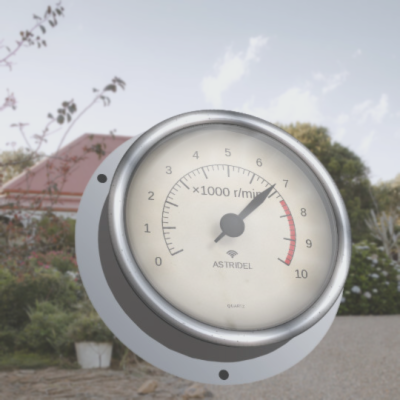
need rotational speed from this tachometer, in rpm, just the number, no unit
6800
